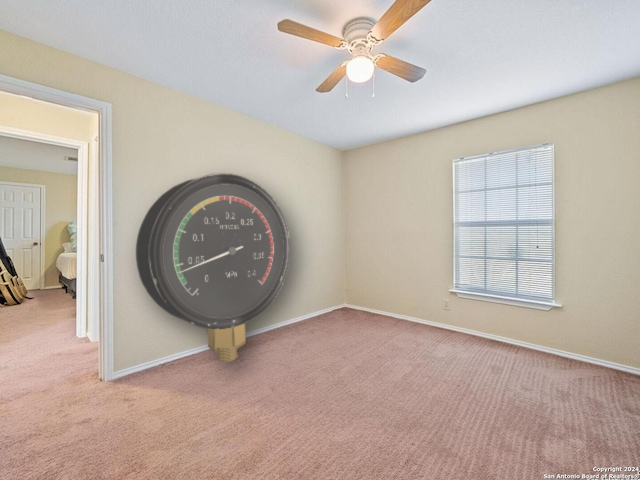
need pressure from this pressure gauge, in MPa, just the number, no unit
0.04
